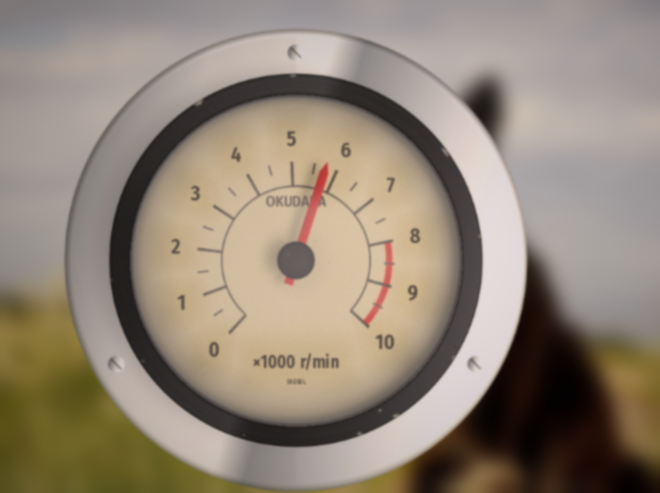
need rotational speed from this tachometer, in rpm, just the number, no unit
5750
